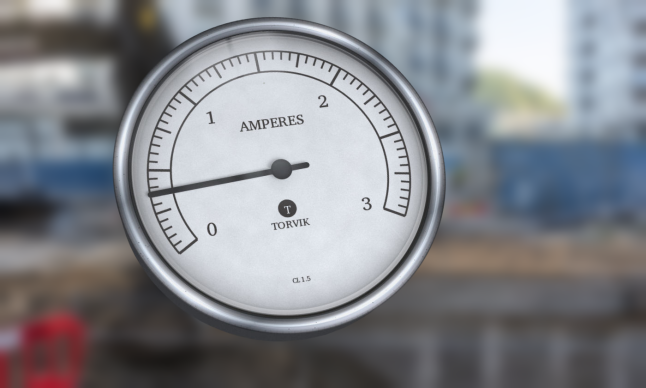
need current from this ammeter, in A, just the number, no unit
0.35
